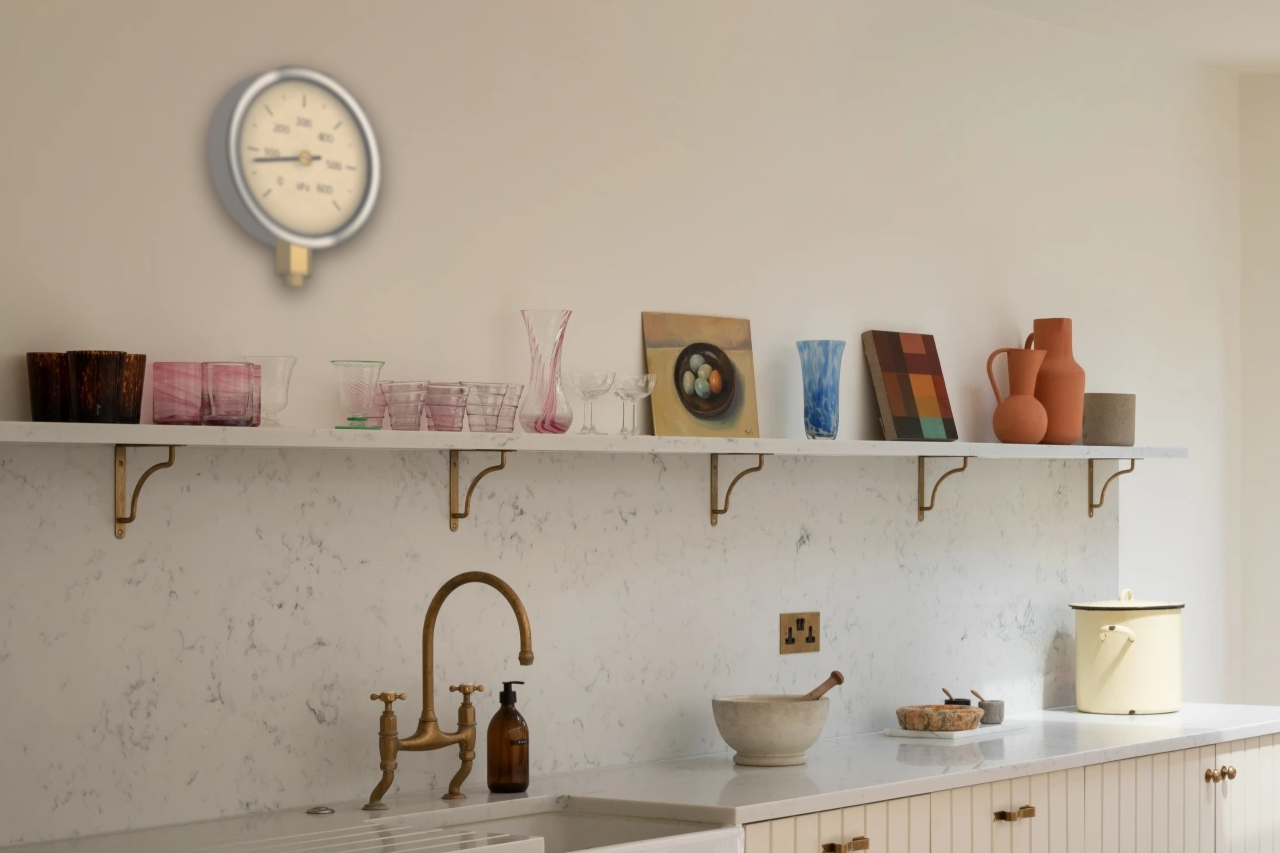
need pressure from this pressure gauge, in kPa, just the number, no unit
75
